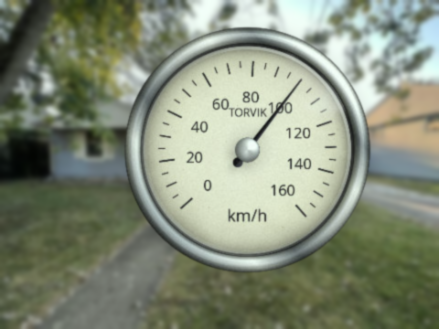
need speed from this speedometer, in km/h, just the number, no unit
100
